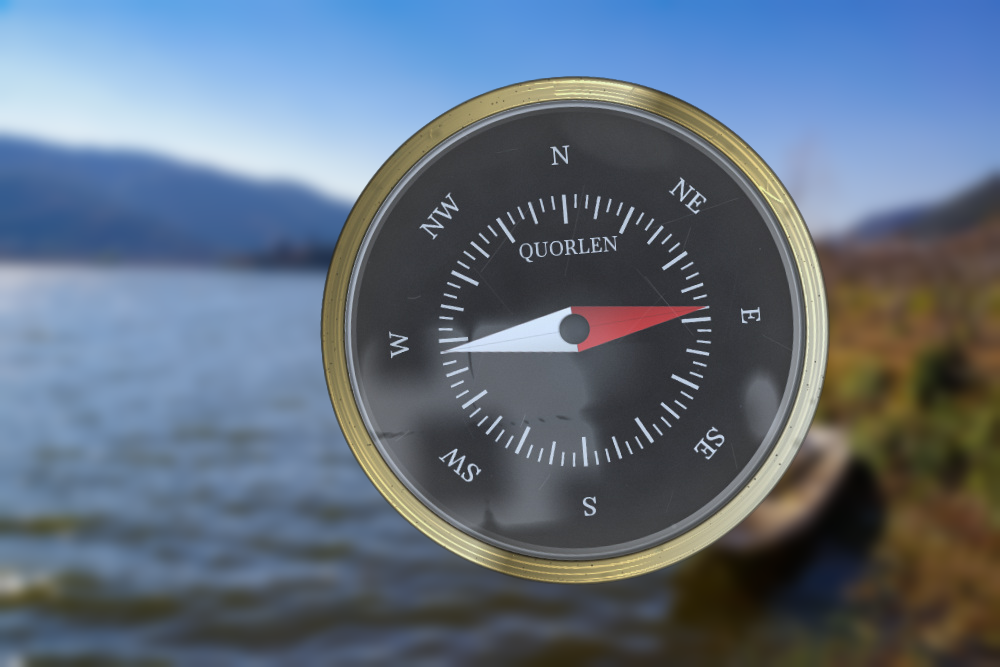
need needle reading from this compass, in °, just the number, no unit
85
